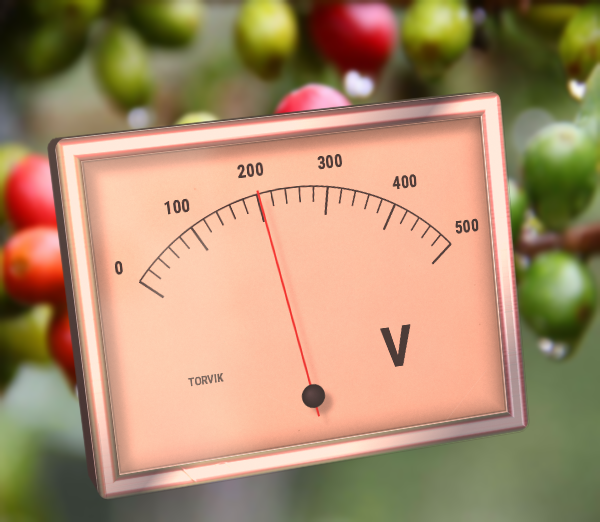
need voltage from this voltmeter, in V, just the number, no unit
200
